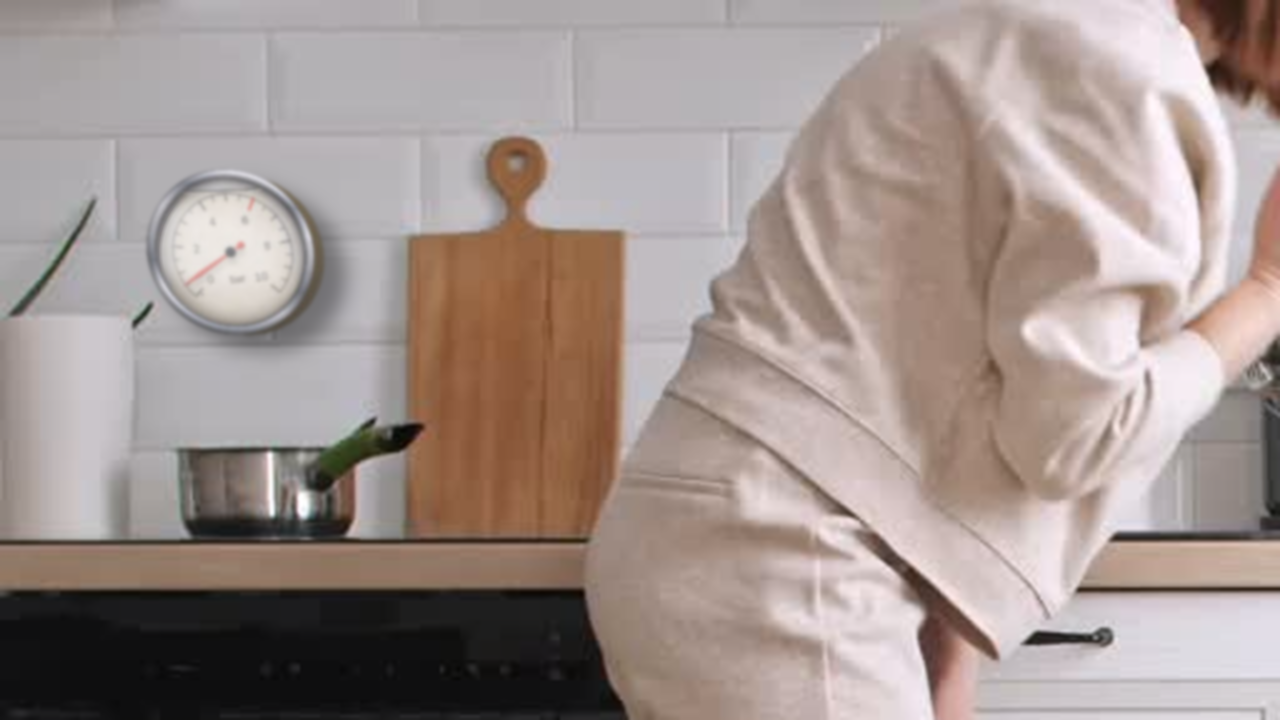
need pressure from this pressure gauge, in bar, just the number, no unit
0.5
